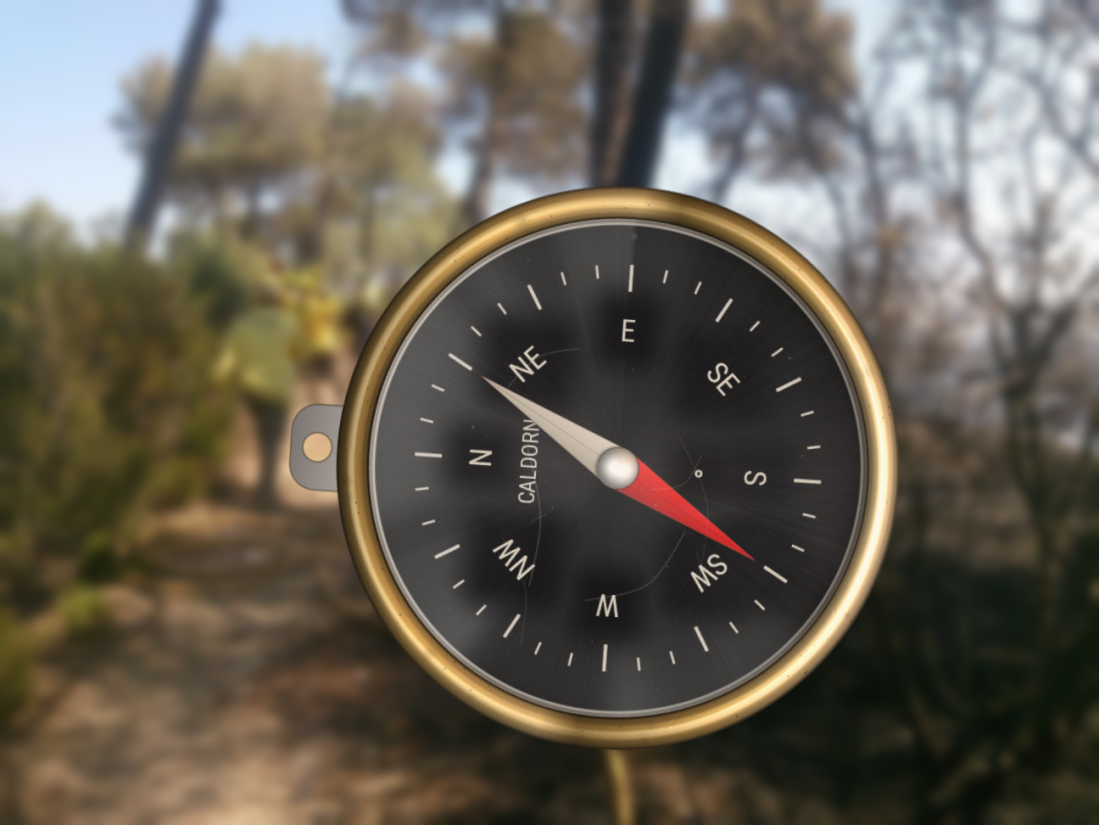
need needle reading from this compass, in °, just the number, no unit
210
